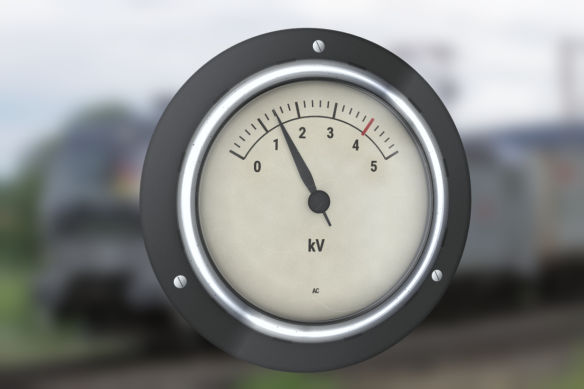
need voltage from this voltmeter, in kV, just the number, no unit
1.4
